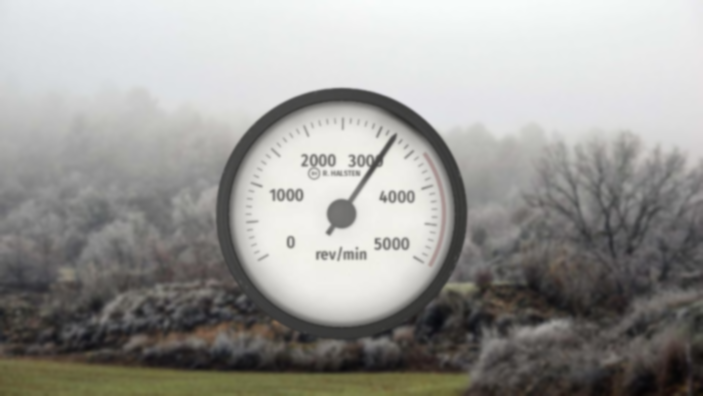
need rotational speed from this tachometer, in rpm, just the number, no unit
3200
